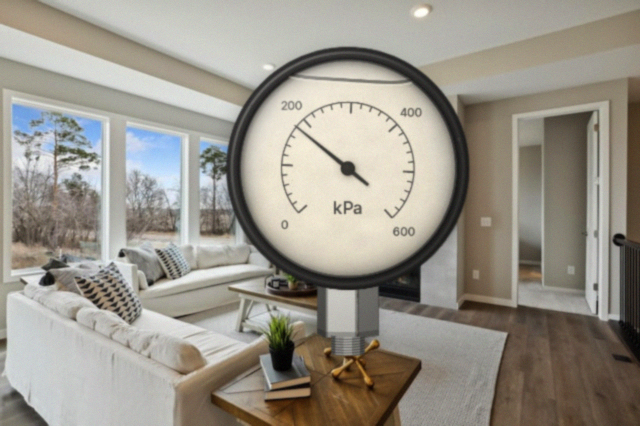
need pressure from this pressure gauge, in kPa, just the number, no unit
180
